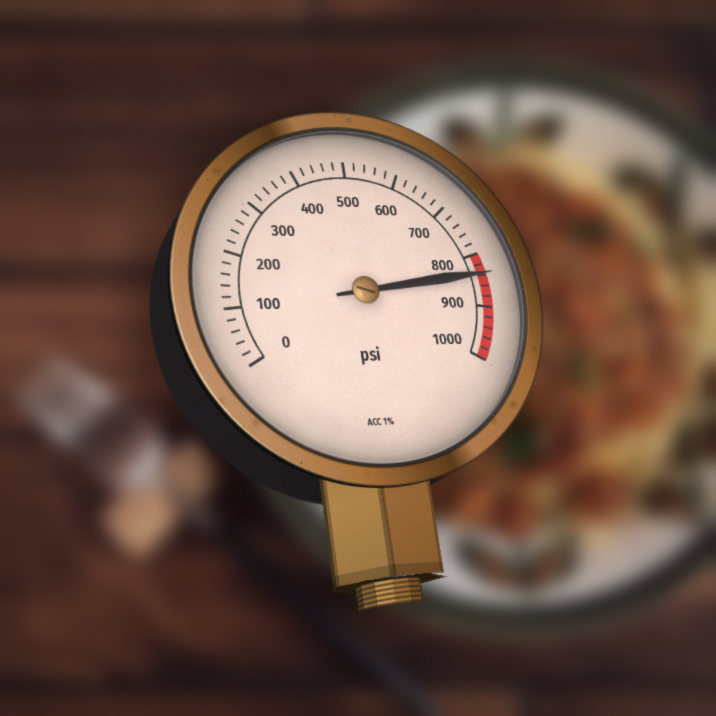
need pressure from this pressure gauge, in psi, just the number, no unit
840
